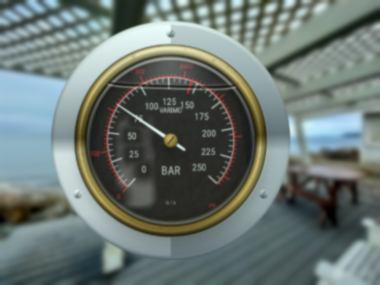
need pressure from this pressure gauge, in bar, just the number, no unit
75
